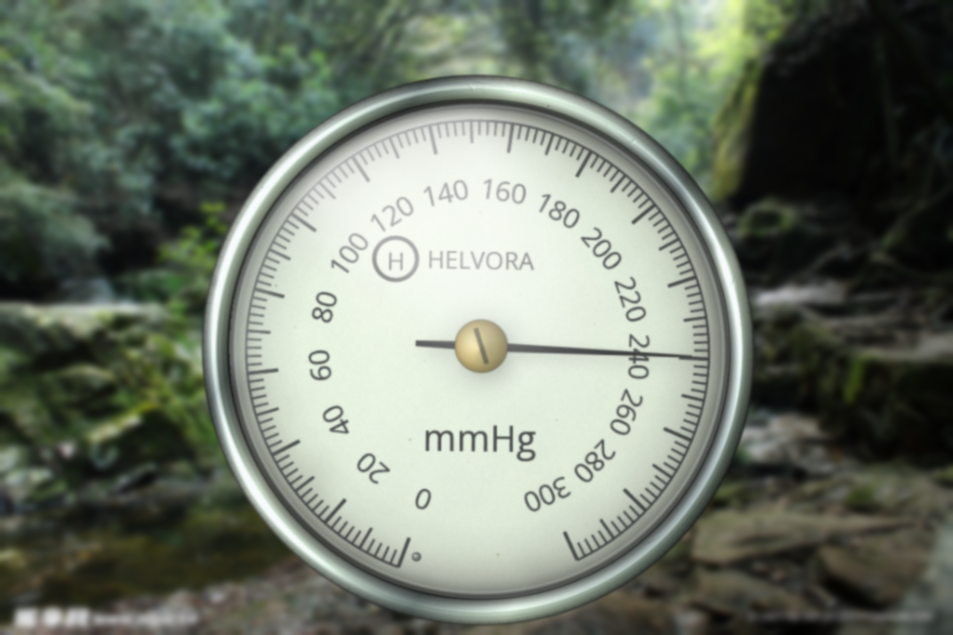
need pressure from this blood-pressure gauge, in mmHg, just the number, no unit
240
